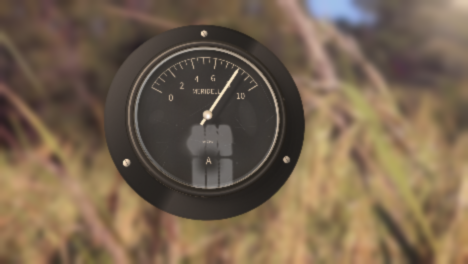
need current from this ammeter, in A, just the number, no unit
8
